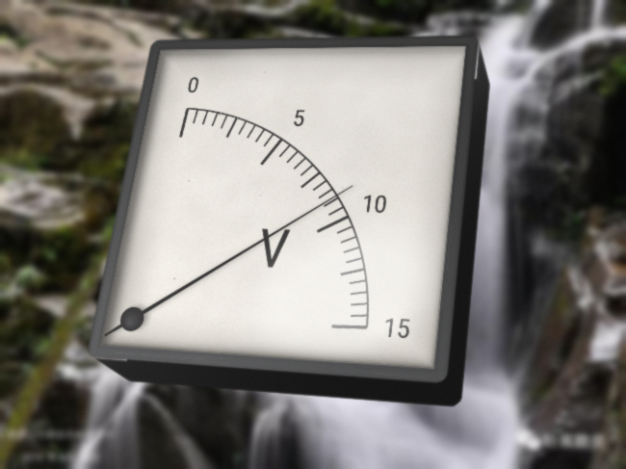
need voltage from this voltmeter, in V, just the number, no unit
9
